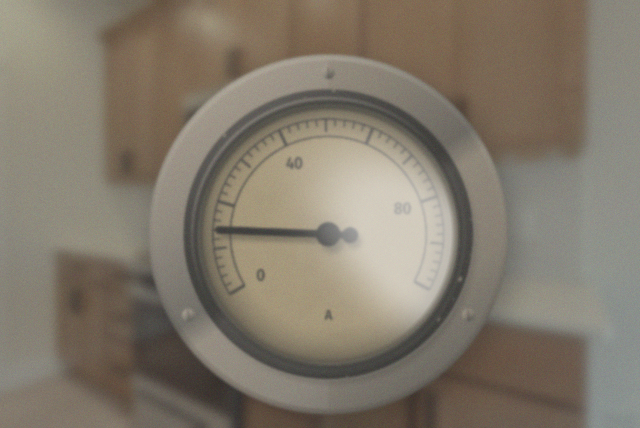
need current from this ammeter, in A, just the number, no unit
14
